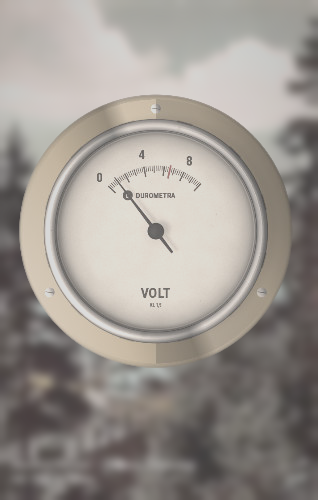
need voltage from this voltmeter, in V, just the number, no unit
1
